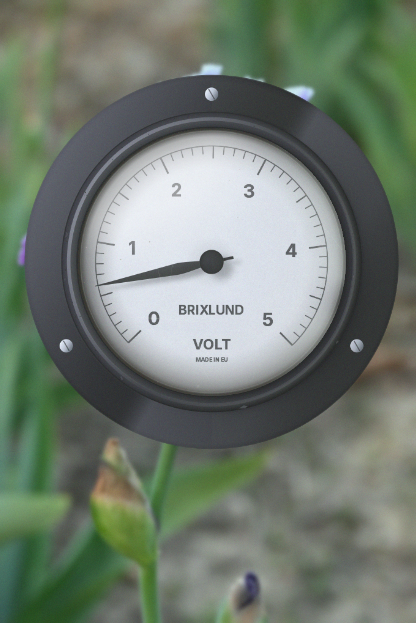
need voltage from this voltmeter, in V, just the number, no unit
0.6
